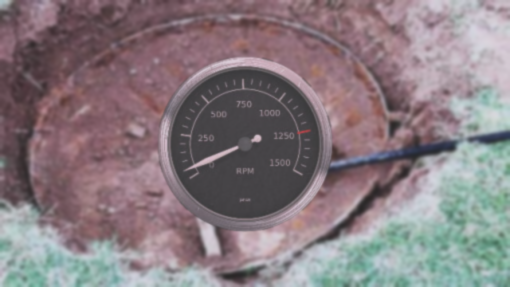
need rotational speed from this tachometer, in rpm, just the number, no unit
50
